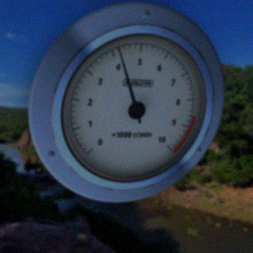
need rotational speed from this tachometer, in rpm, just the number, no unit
4200
